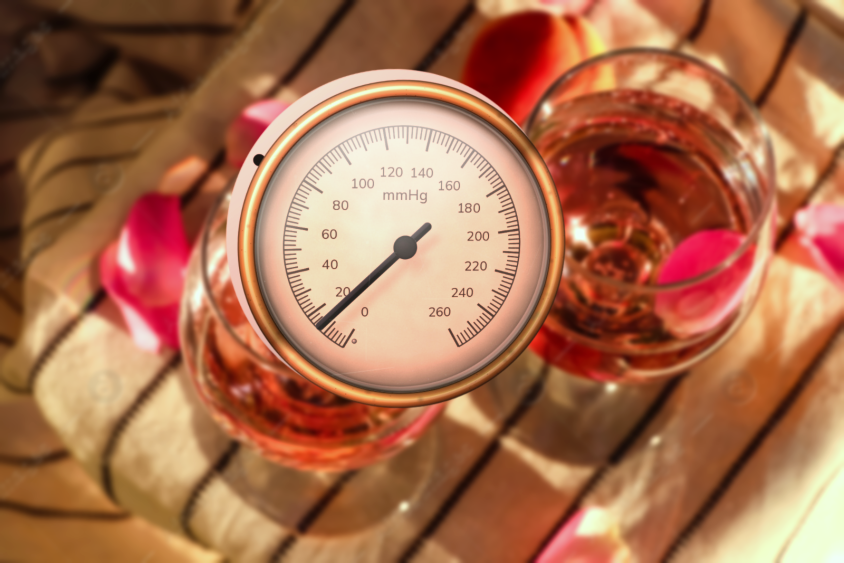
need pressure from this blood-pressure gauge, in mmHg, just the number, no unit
14
